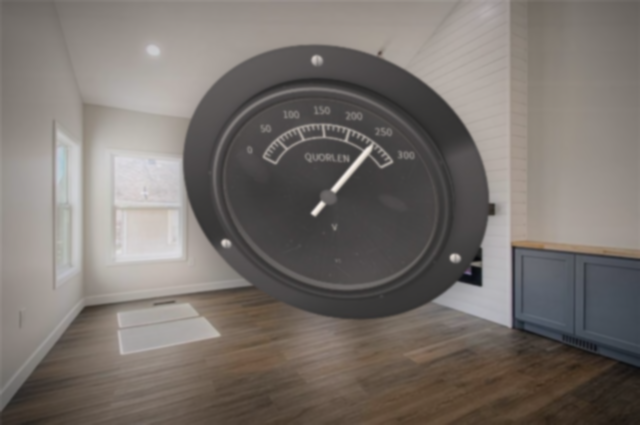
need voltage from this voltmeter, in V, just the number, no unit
250
